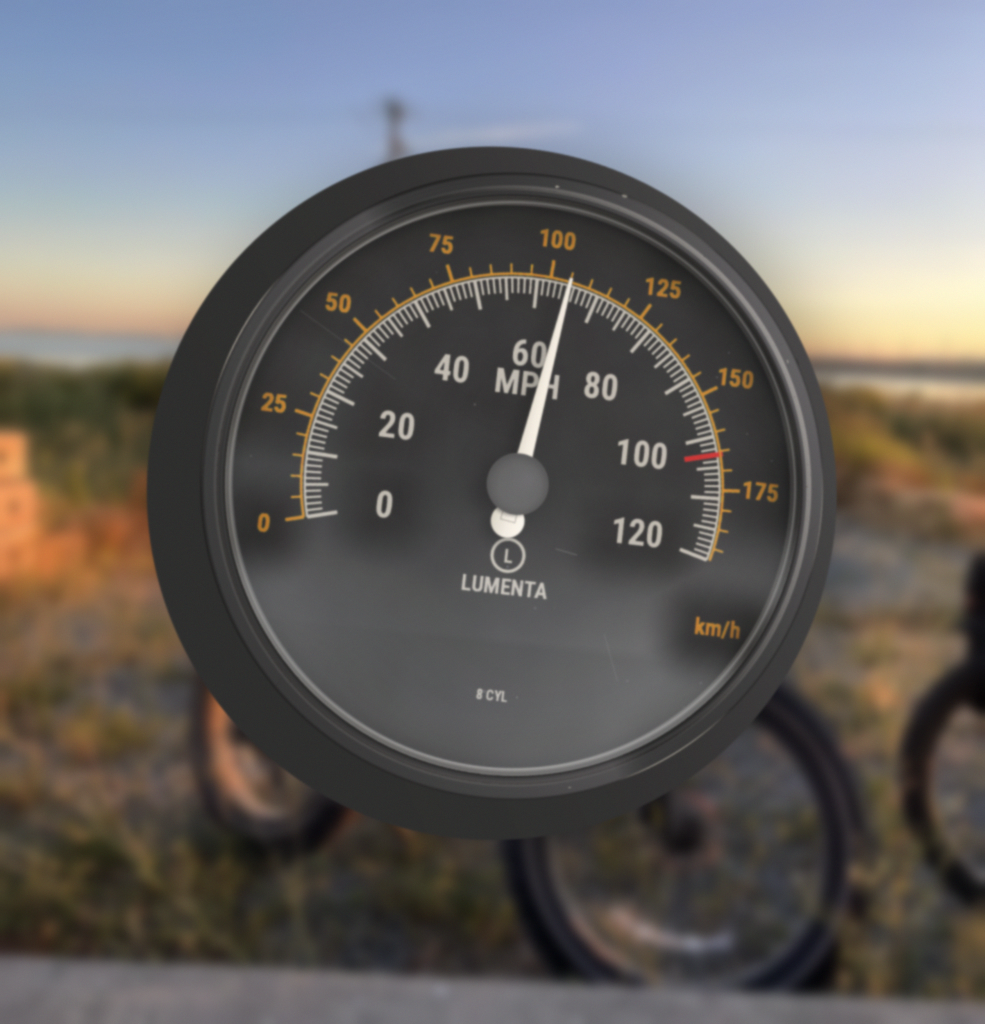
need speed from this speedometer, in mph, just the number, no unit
65
